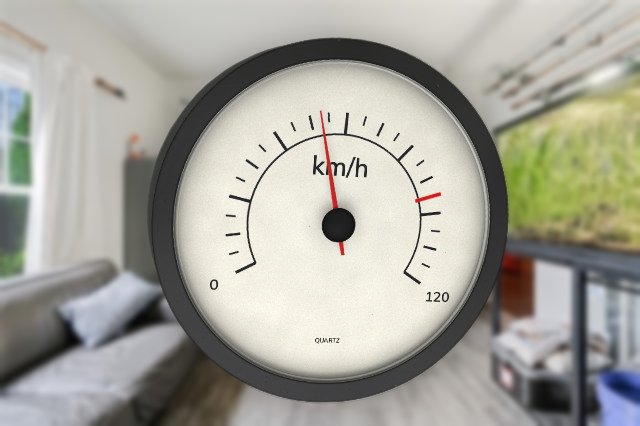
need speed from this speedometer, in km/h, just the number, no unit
52.5
